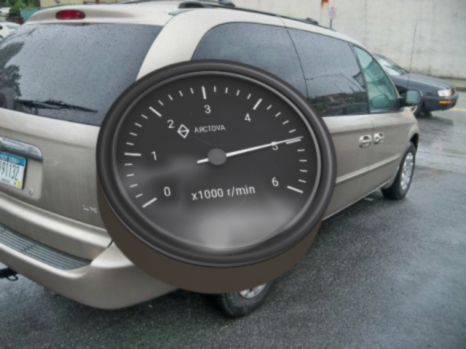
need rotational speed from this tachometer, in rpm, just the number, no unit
5000
